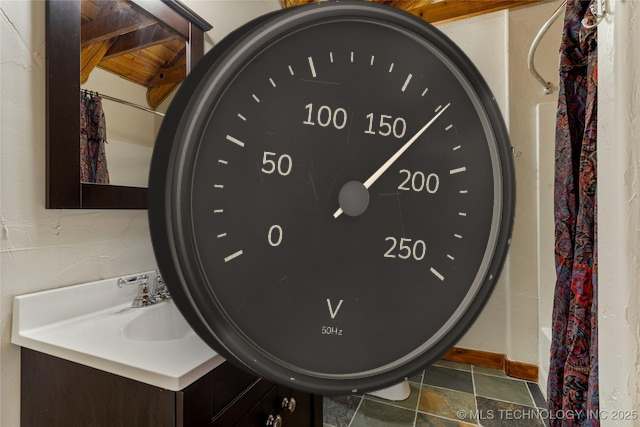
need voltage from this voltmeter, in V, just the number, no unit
170
